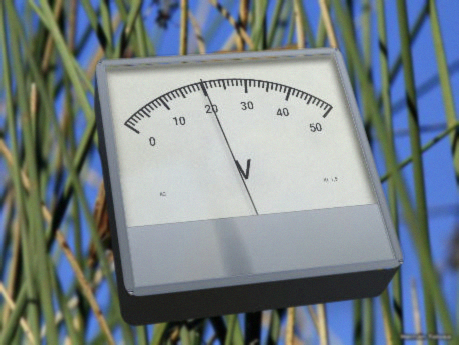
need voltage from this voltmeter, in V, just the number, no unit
20
